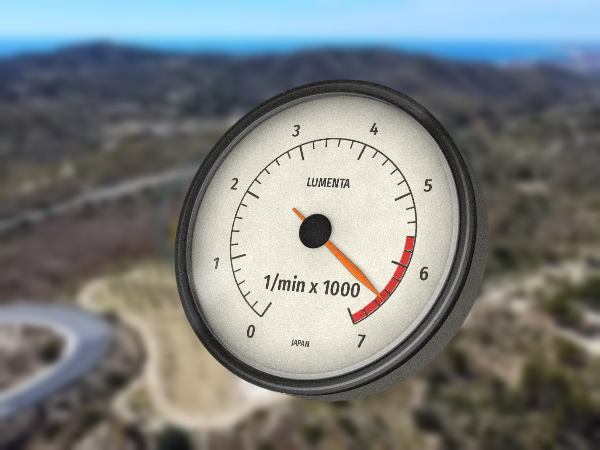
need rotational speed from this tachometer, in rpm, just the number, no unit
6500
